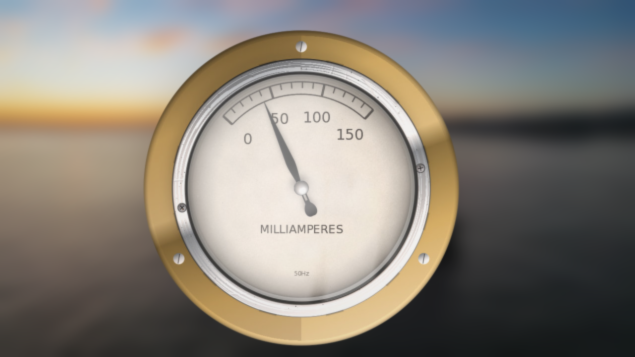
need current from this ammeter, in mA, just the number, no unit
40
